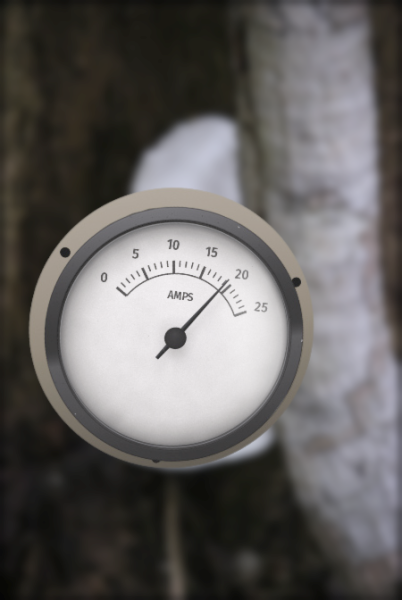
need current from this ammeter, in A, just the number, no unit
19
